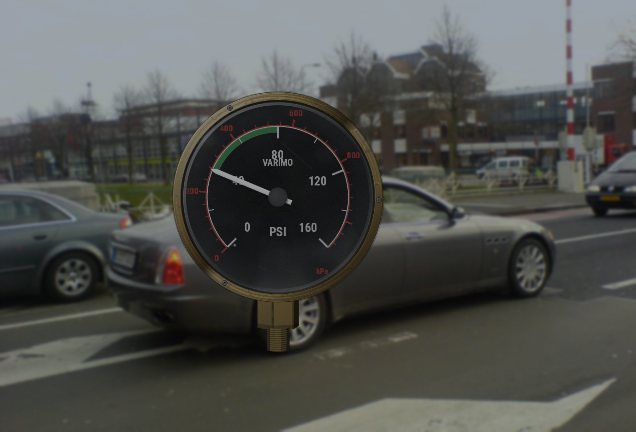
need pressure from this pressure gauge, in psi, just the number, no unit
40
